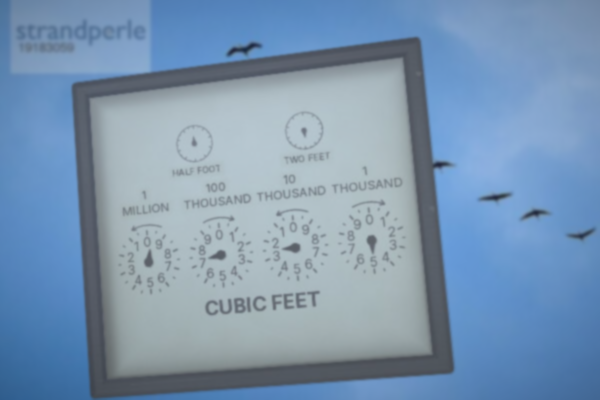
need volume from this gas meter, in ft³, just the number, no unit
972500
